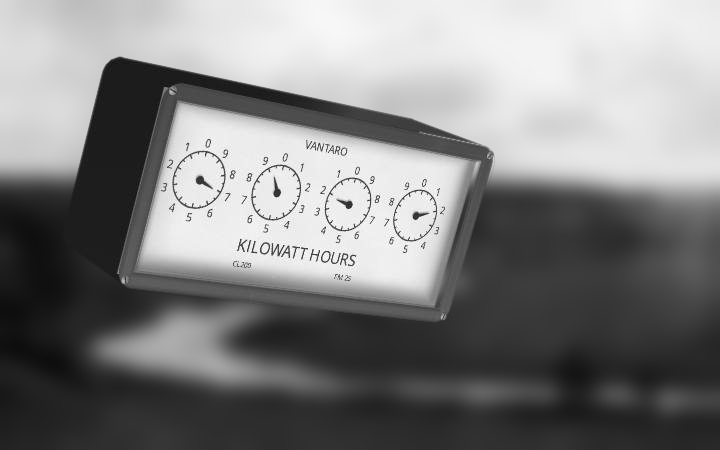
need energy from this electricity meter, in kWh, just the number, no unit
6922
